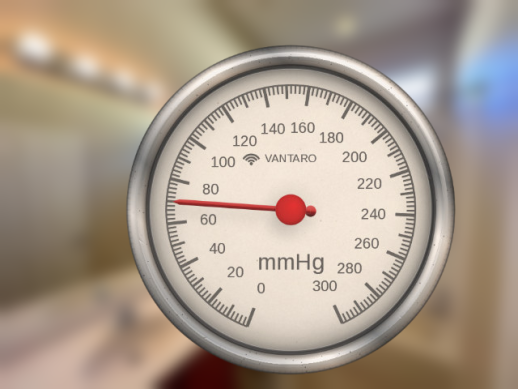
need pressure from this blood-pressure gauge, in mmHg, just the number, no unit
70
